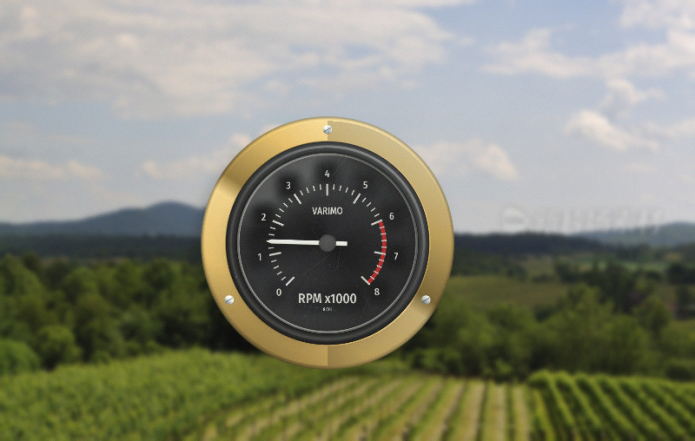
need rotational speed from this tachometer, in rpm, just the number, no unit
1400
